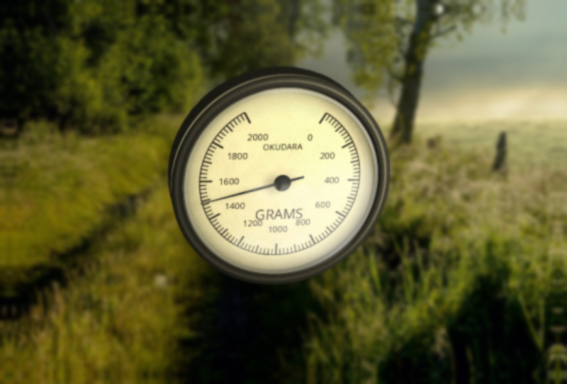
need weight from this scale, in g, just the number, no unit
1500
